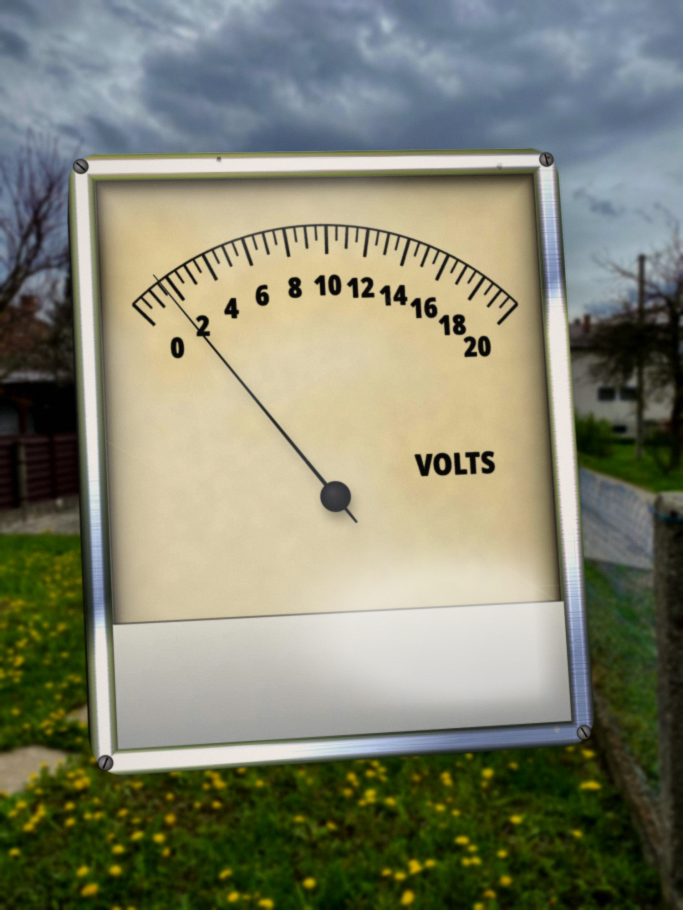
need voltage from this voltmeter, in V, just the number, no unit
1.5
